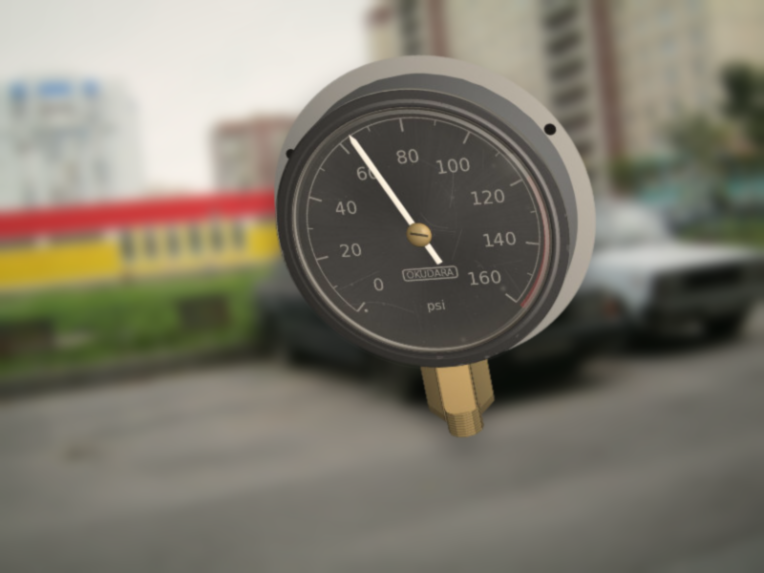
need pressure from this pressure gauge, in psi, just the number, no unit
65
